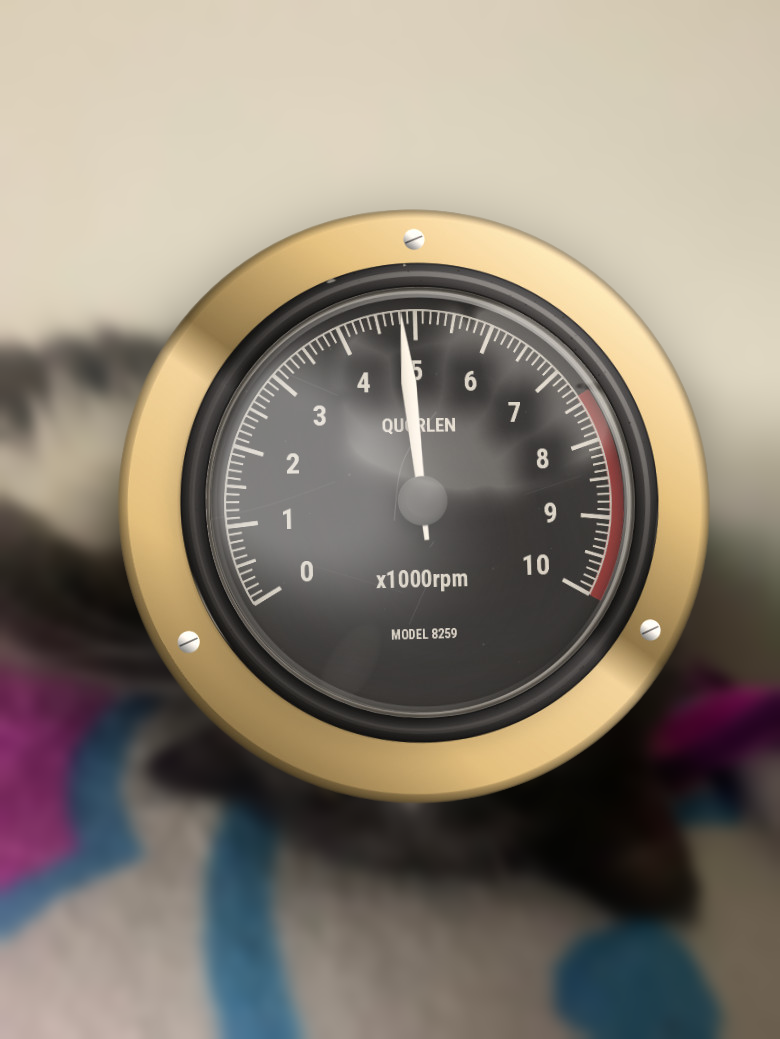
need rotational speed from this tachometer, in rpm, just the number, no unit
4800
